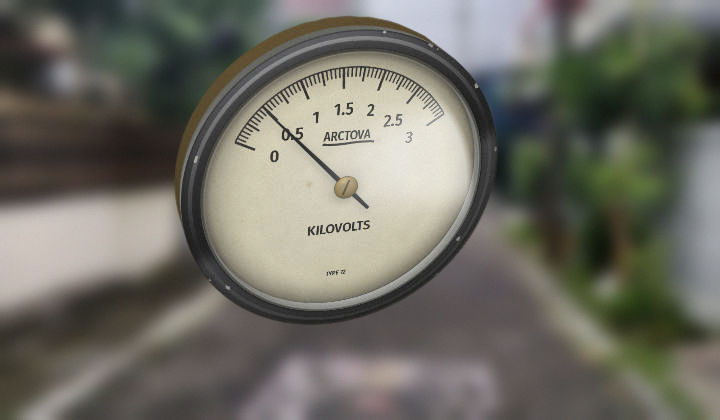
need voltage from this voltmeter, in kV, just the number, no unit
0.5
